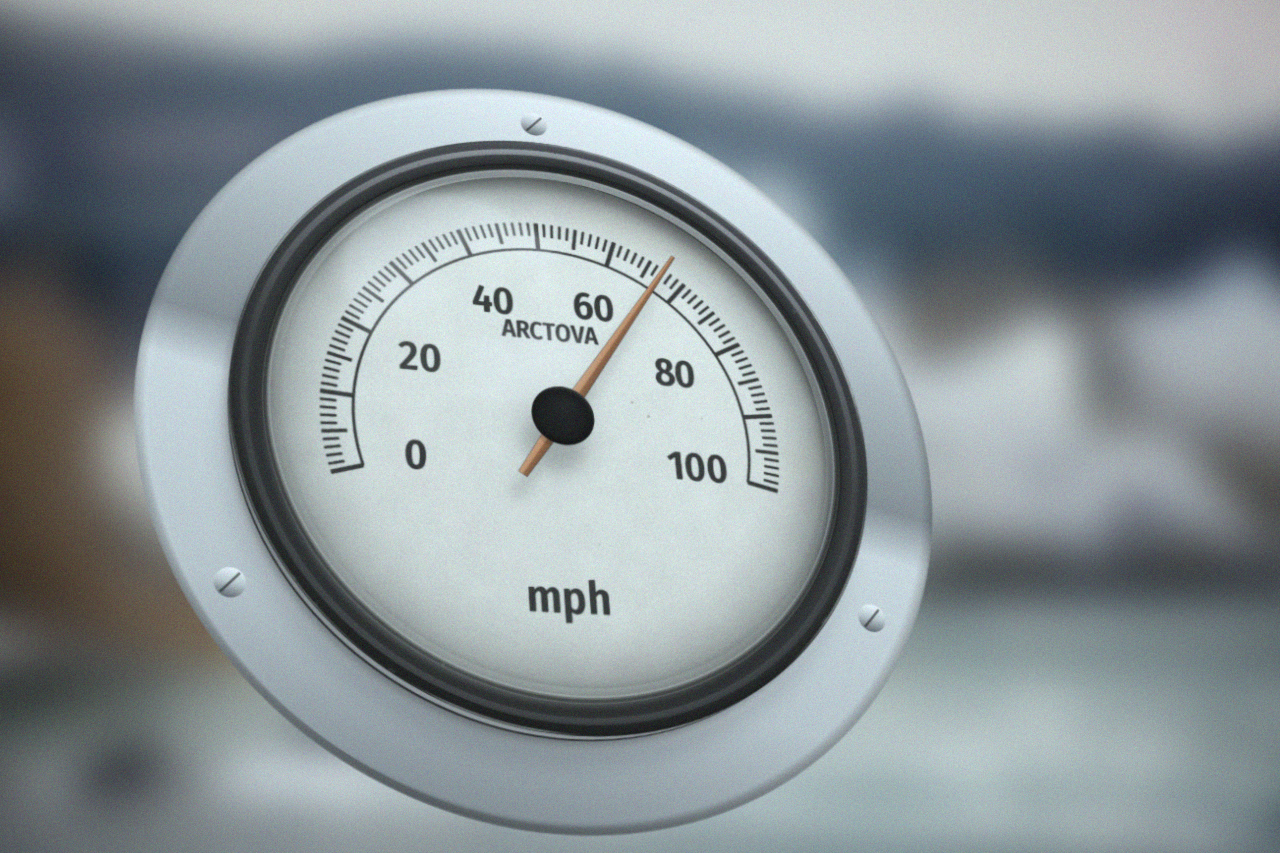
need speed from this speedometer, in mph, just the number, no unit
67
